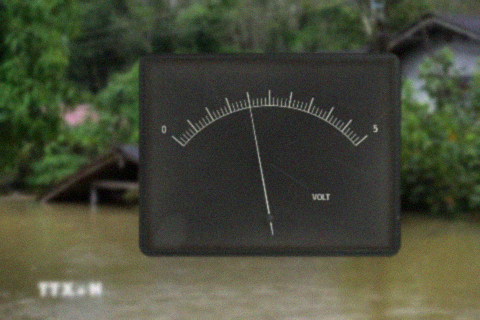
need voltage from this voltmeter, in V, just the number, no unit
2
